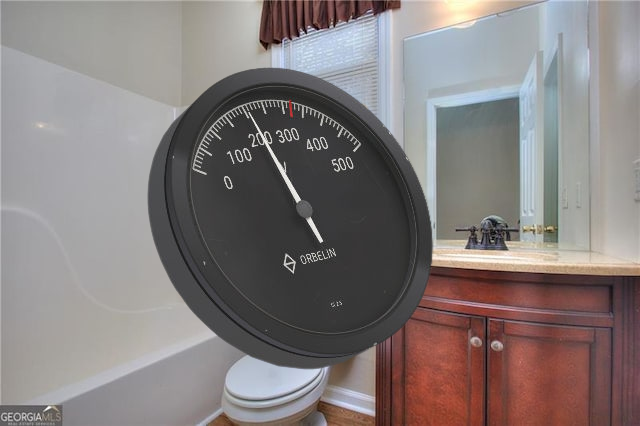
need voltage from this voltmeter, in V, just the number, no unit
200
